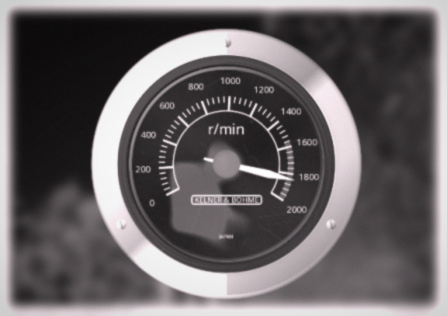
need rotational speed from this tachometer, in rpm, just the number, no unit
1840
